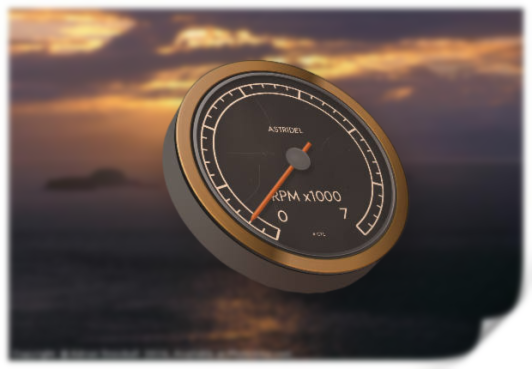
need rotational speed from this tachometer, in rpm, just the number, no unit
400
